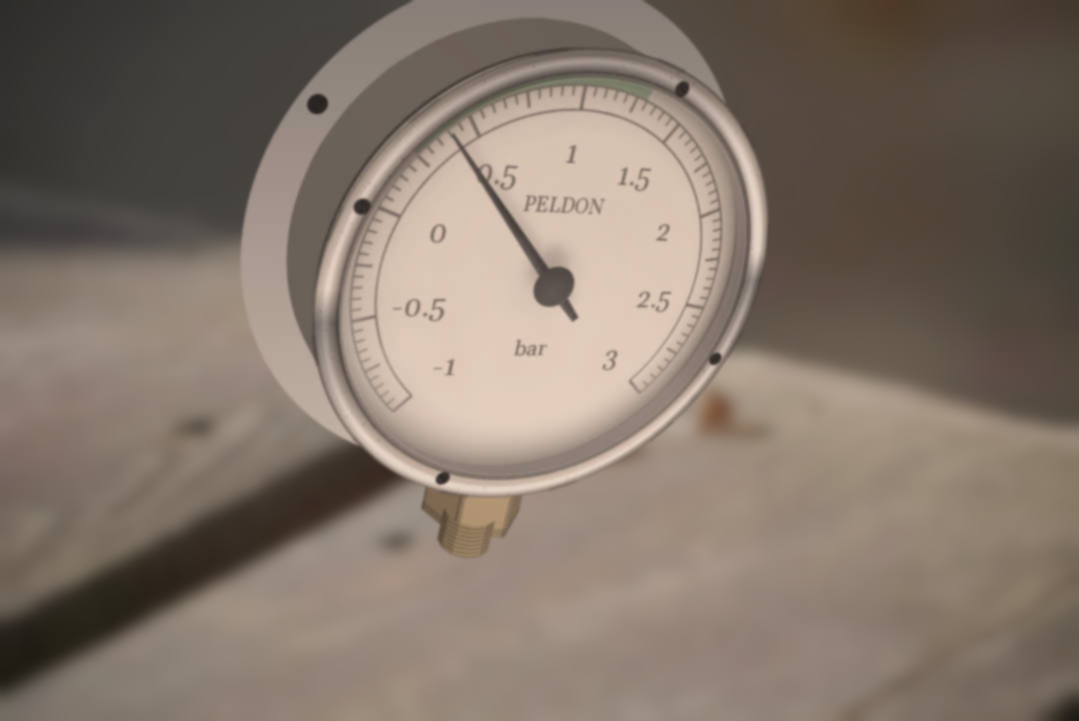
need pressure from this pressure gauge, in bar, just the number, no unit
0.4
